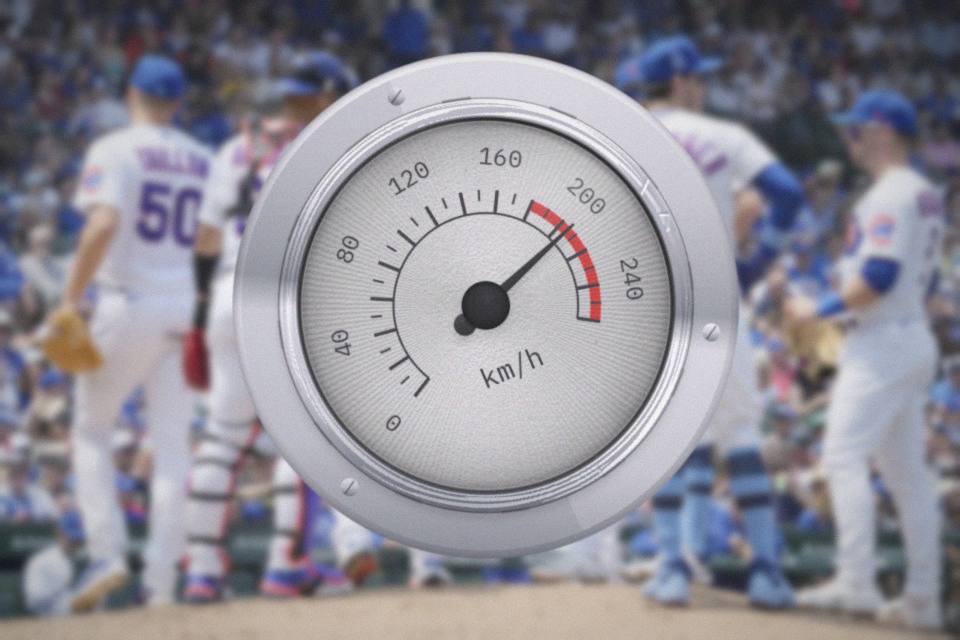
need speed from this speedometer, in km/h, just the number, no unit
205
